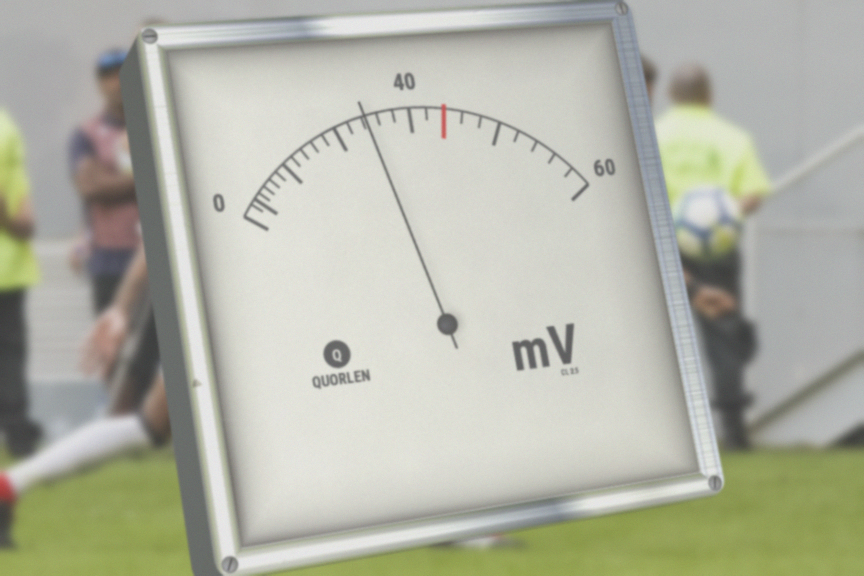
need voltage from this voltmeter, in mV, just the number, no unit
34
